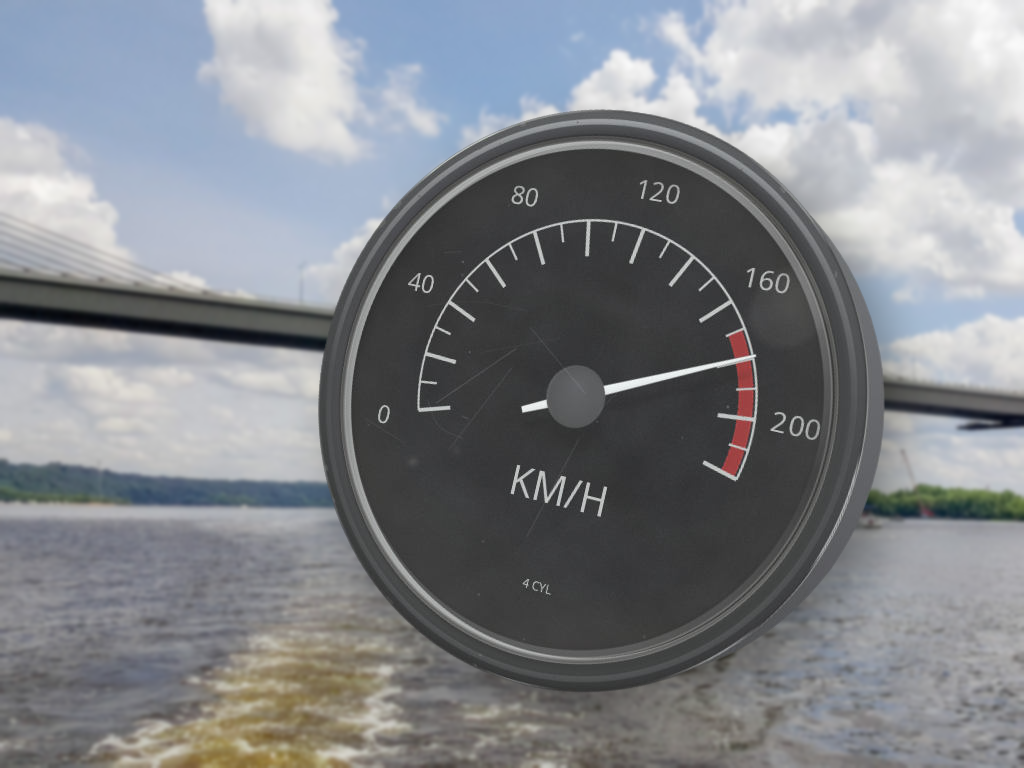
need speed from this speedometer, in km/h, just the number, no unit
180
